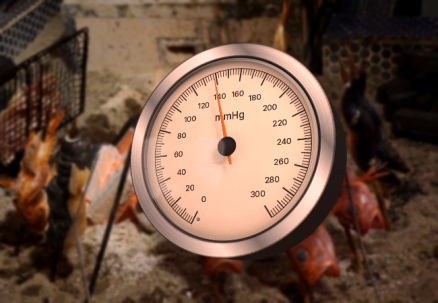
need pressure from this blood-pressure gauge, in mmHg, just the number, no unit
140
